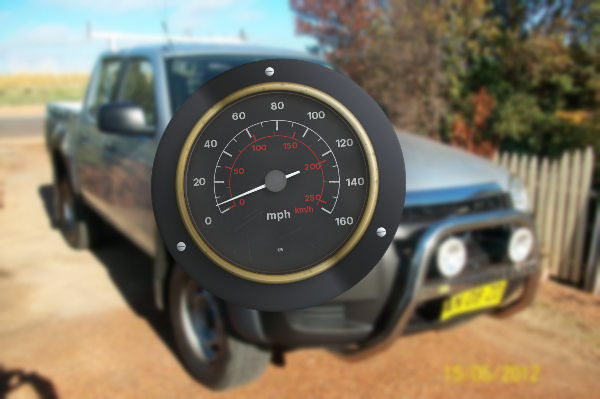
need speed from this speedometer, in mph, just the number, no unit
5
